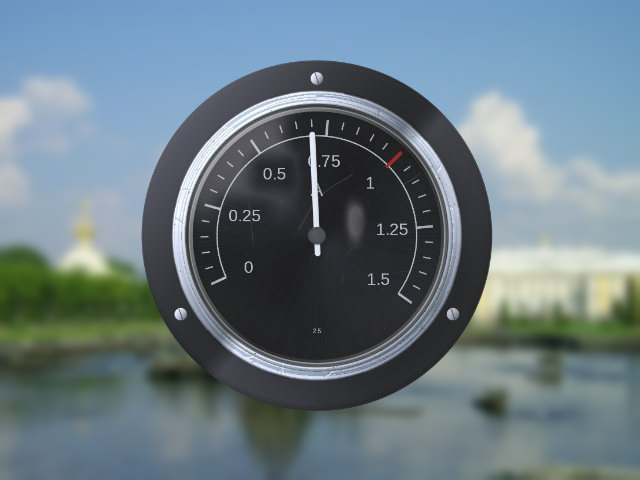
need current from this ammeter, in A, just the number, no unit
0.7
